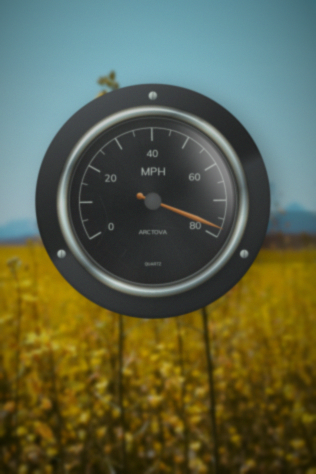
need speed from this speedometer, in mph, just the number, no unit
77.5
